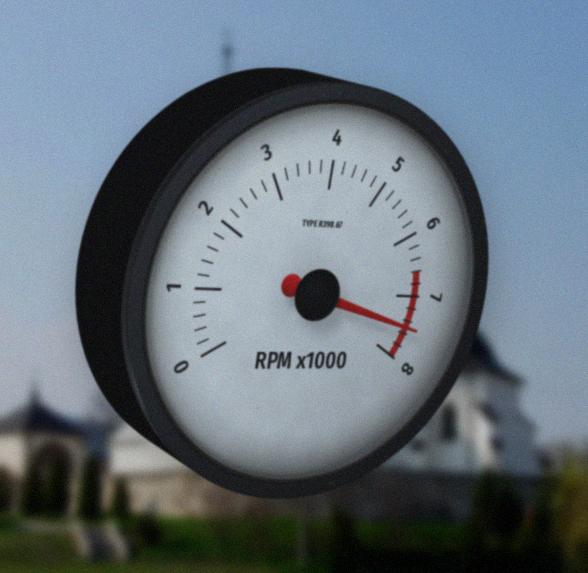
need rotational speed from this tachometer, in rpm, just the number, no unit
7500
